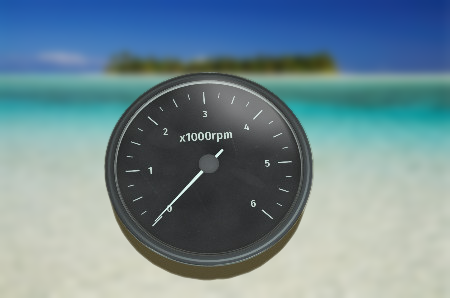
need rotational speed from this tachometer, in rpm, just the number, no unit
0
